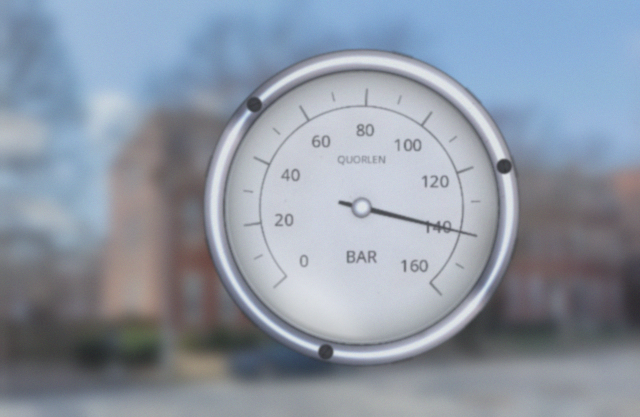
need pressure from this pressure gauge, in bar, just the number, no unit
140
